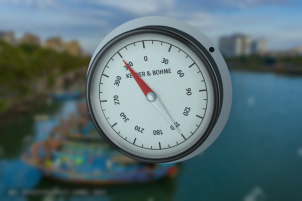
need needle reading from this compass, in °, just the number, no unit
330
